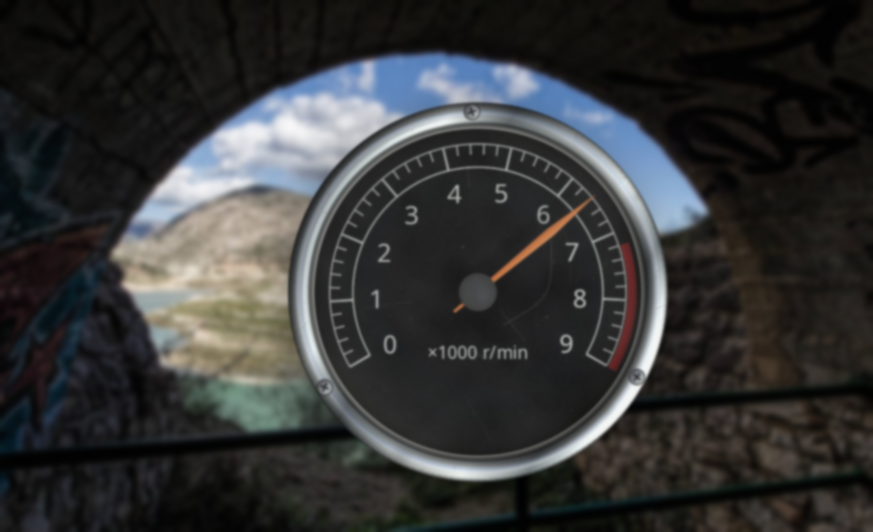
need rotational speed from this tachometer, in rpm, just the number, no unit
6400
